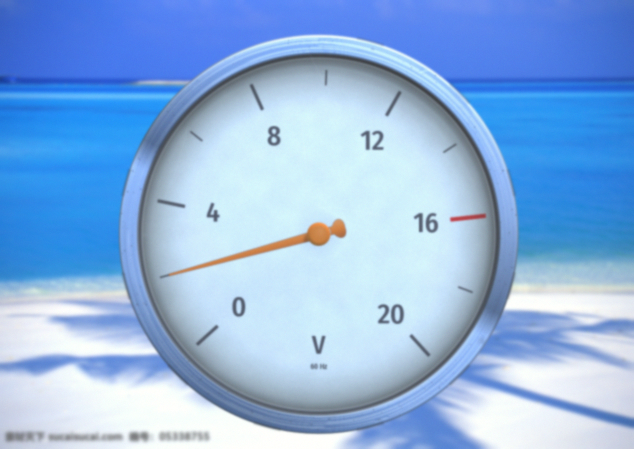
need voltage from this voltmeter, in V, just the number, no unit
2
